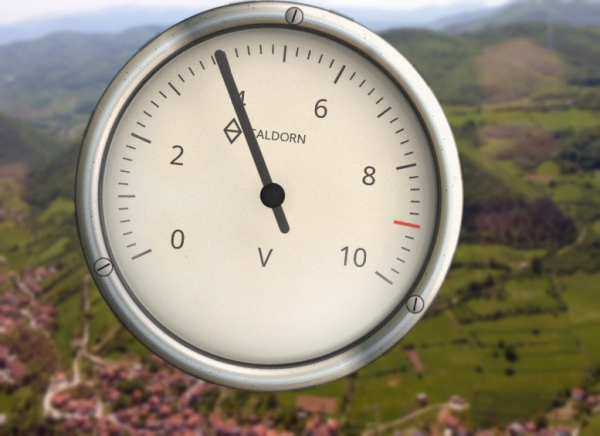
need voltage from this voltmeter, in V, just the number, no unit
3.9
